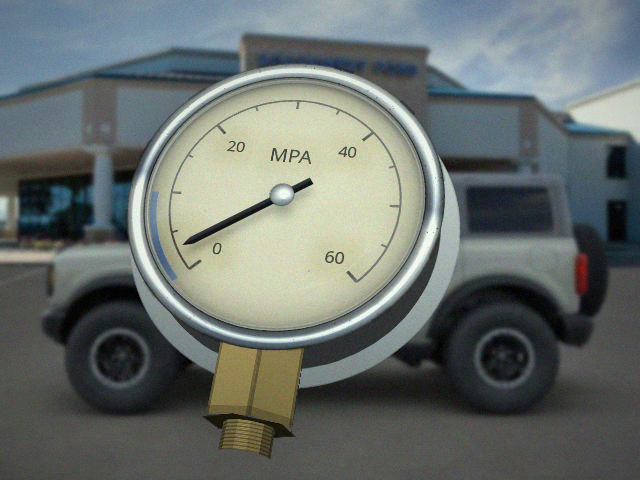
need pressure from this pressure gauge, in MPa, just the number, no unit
2.5
